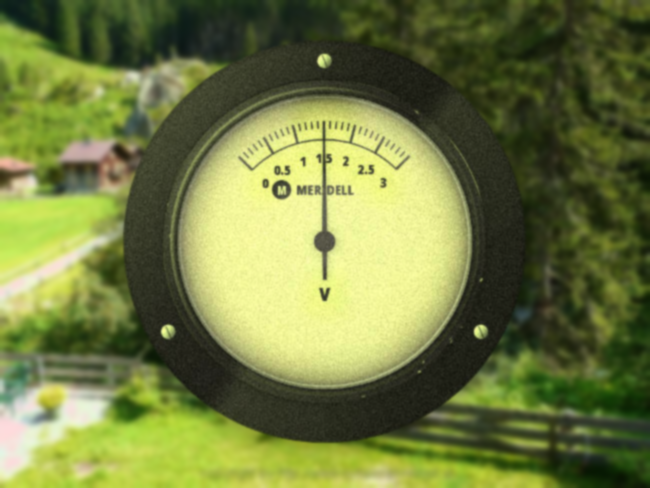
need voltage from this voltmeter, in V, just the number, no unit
1.5
